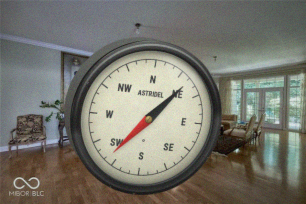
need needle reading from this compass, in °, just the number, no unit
220
